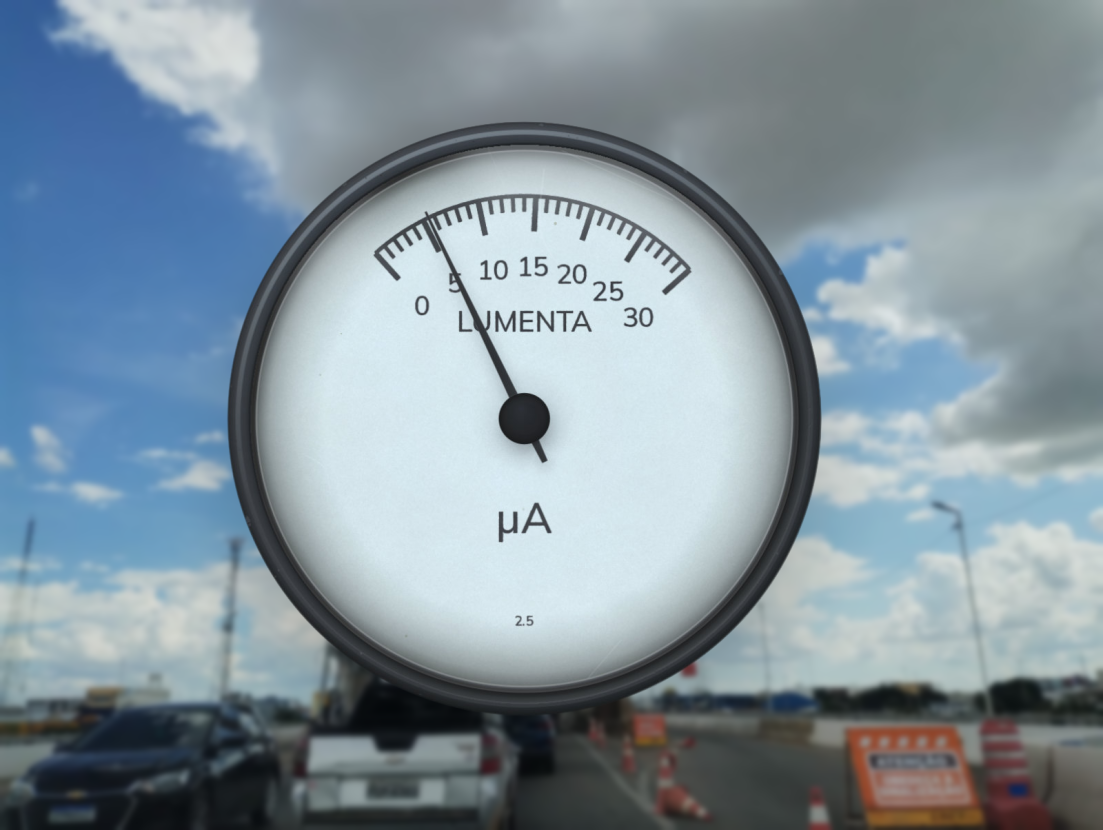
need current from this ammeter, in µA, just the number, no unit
5.5
